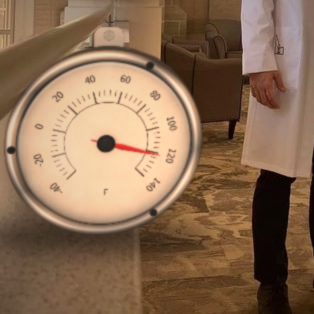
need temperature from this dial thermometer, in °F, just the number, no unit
120
